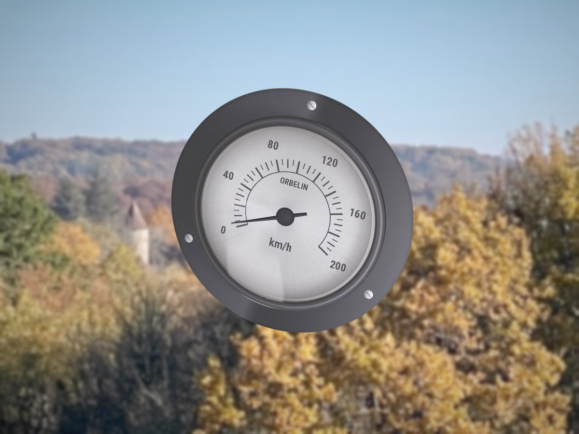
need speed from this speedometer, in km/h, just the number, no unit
5
